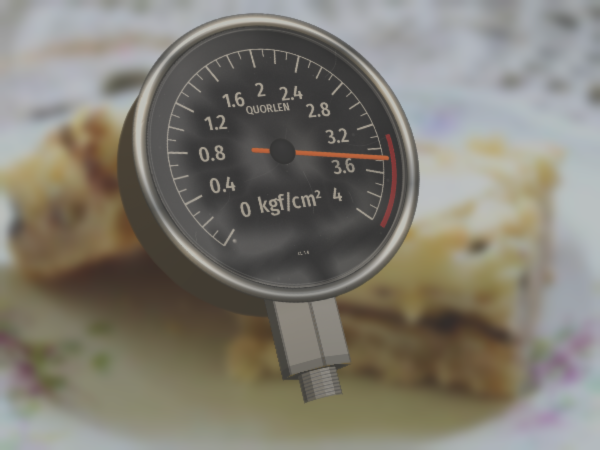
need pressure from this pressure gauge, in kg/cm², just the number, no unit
3.5
